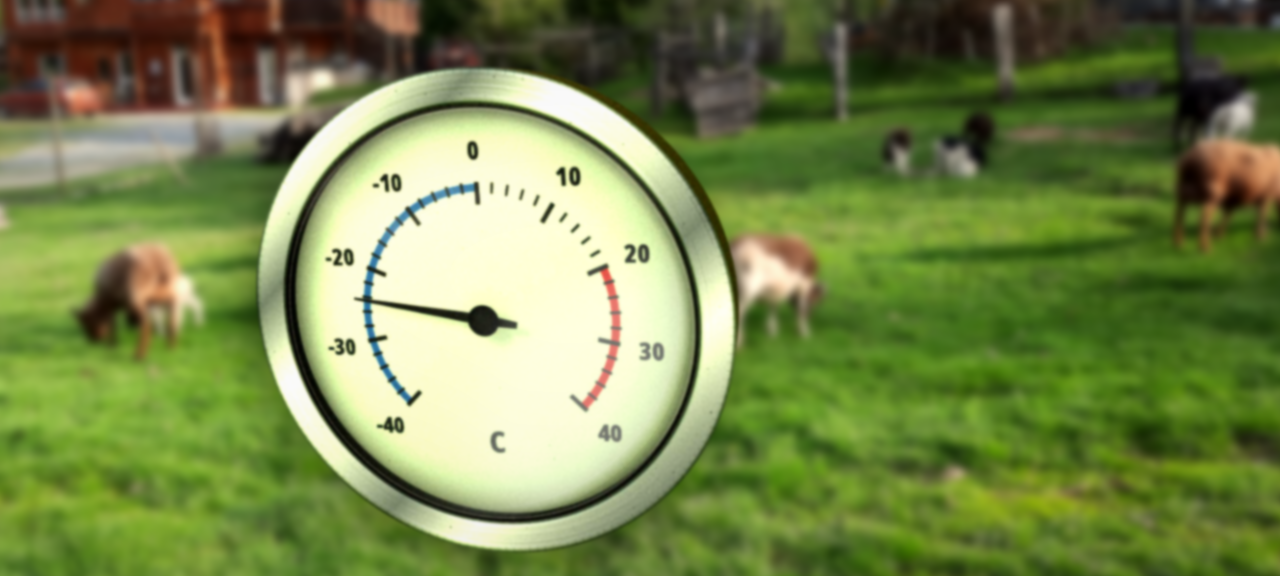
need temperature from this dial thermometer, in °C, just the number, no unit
-24
